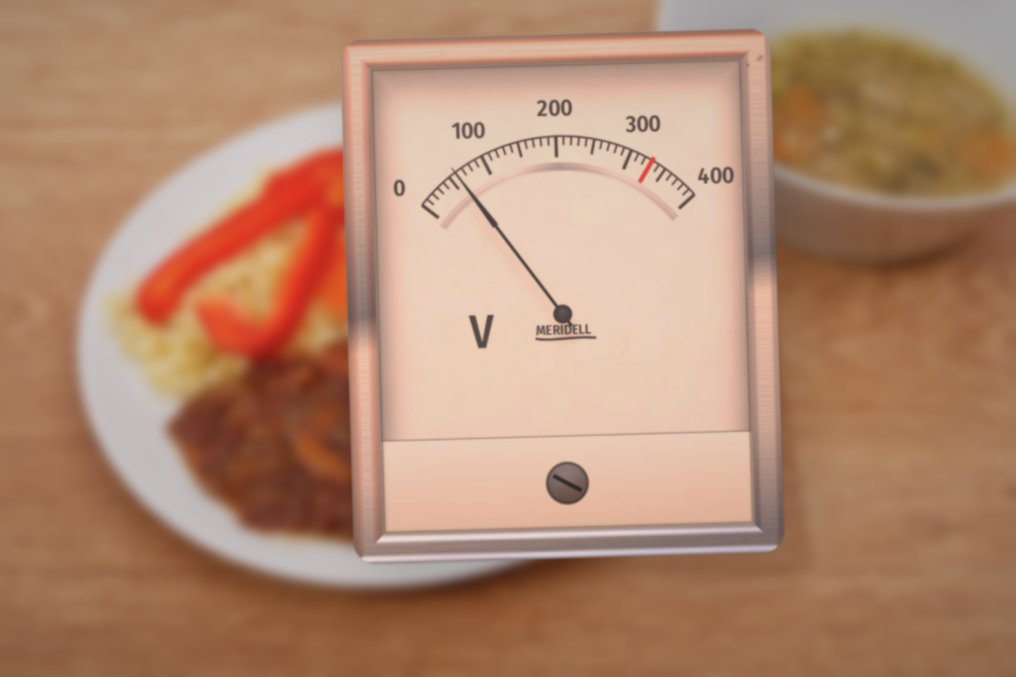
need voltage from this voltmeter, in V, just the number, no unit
60
